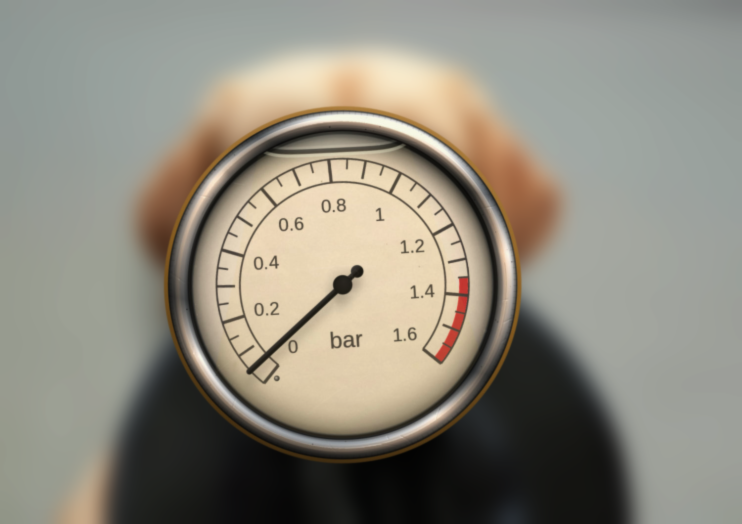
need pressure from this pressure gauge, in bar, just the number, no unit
0.05
